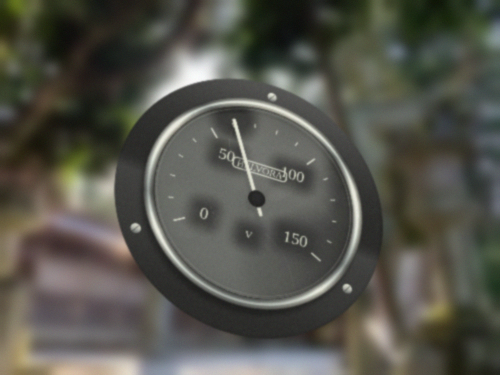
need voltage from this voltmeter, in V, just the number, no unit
60
